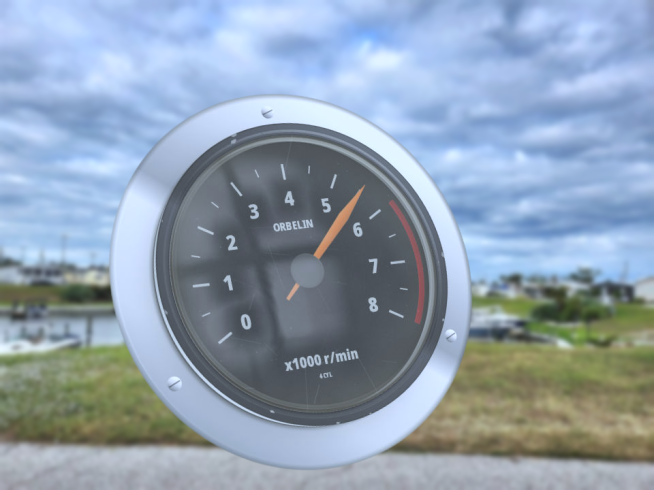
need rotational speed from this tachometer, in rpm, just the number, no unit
5500
